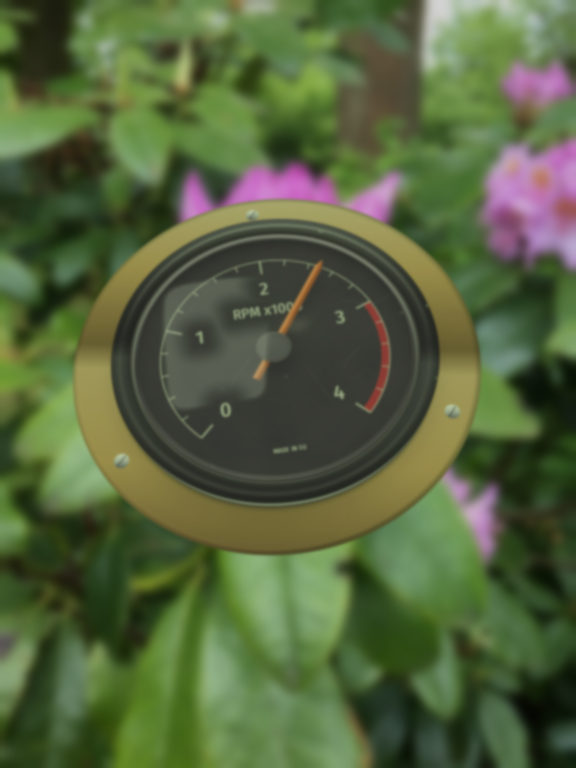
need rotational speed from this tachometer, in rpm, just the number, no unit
2500
